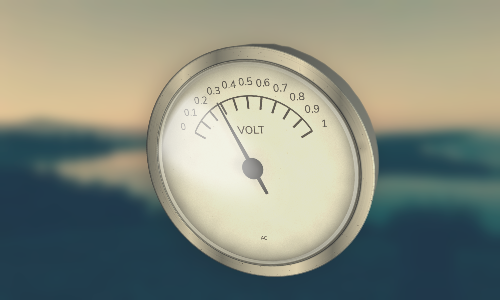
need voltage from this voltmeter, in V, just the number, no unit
0.3
